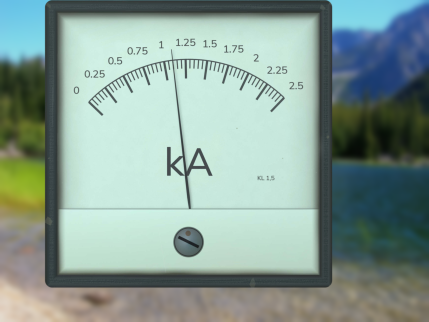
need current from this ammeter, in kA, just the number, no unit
1.1
